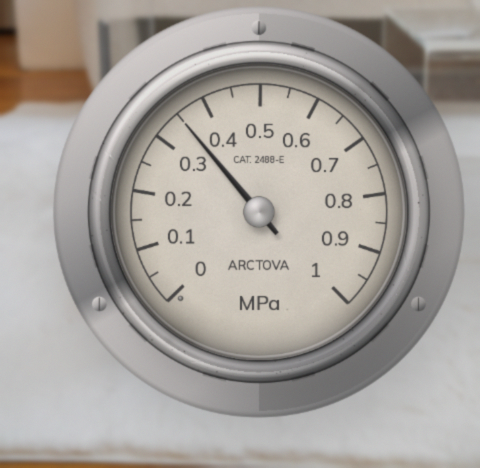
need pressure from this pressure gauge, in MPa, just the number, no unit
0.35
